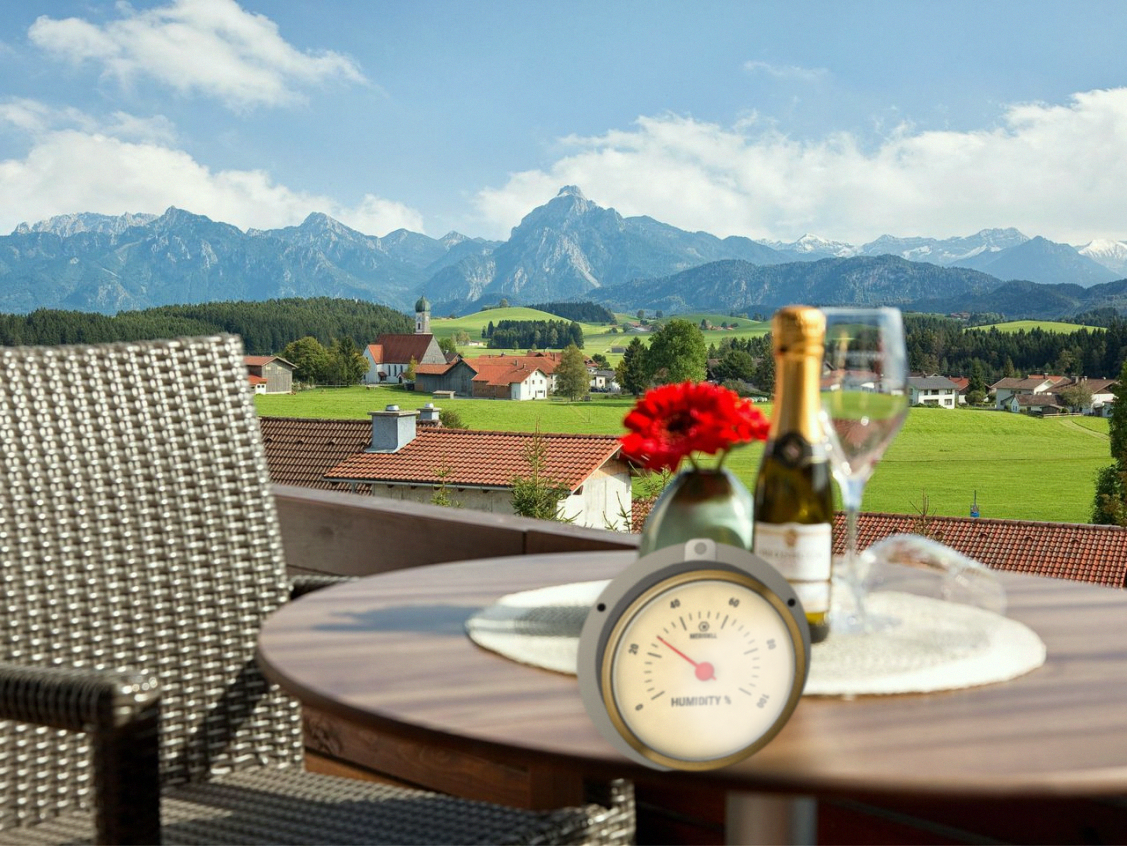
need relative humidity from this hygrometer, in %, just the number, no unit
28
